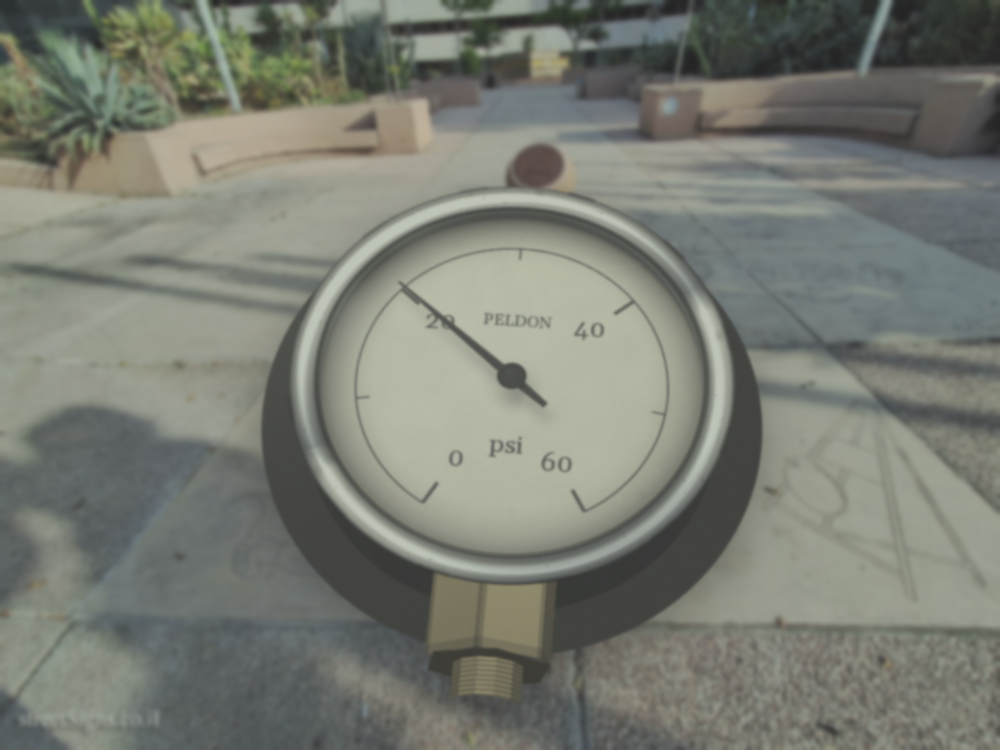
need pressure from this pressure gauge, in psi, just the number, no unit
20
